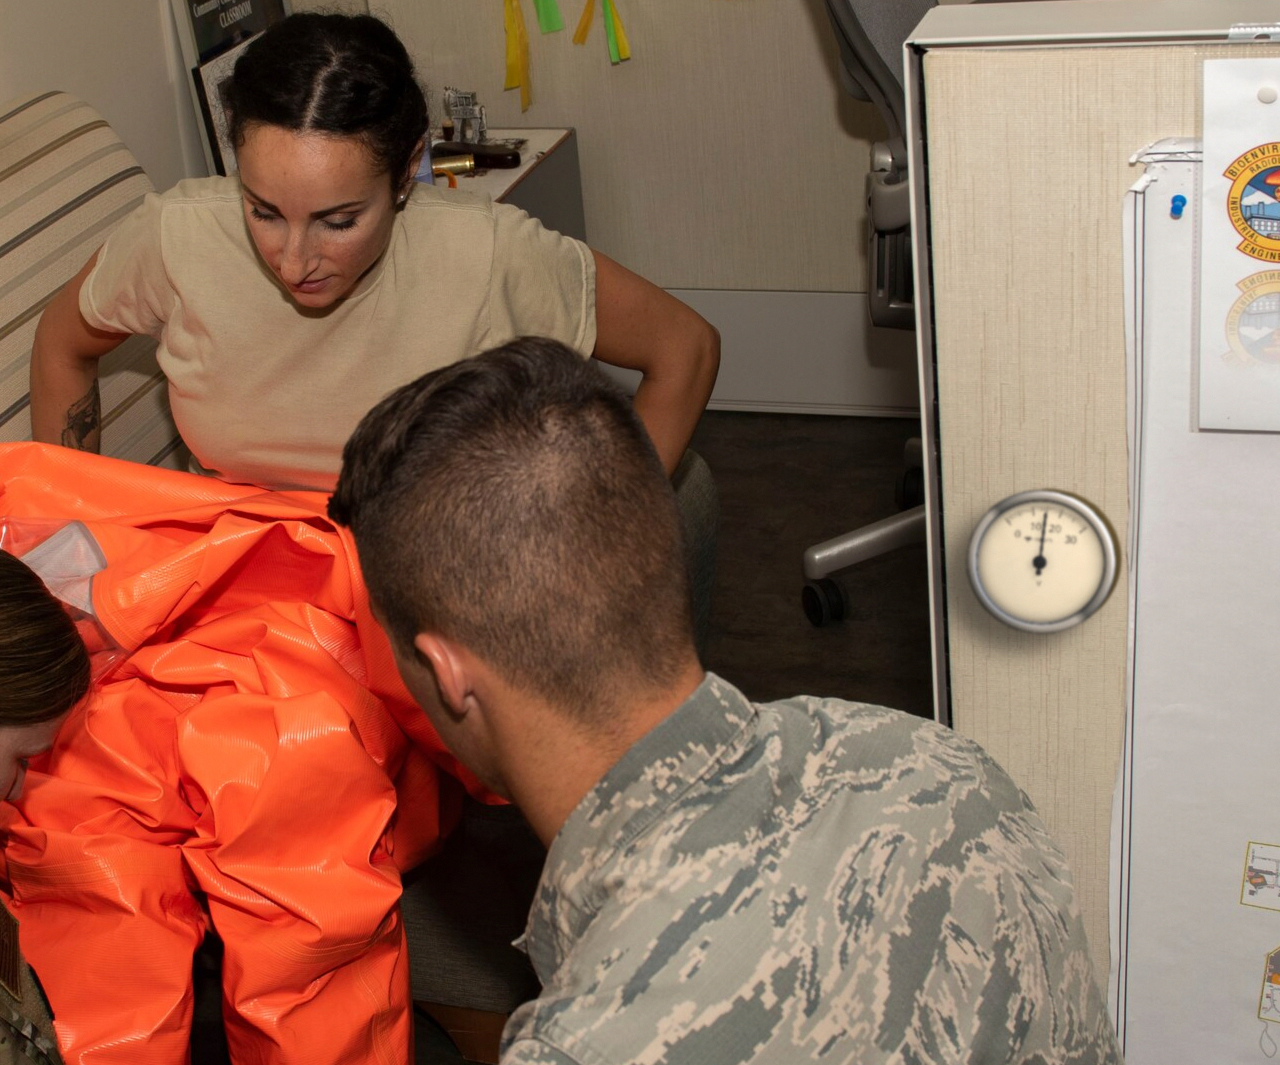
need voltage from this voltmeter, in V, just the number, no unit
15
